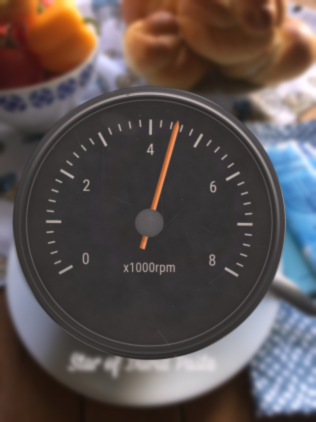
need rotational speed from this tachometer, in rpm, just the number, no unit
4500
